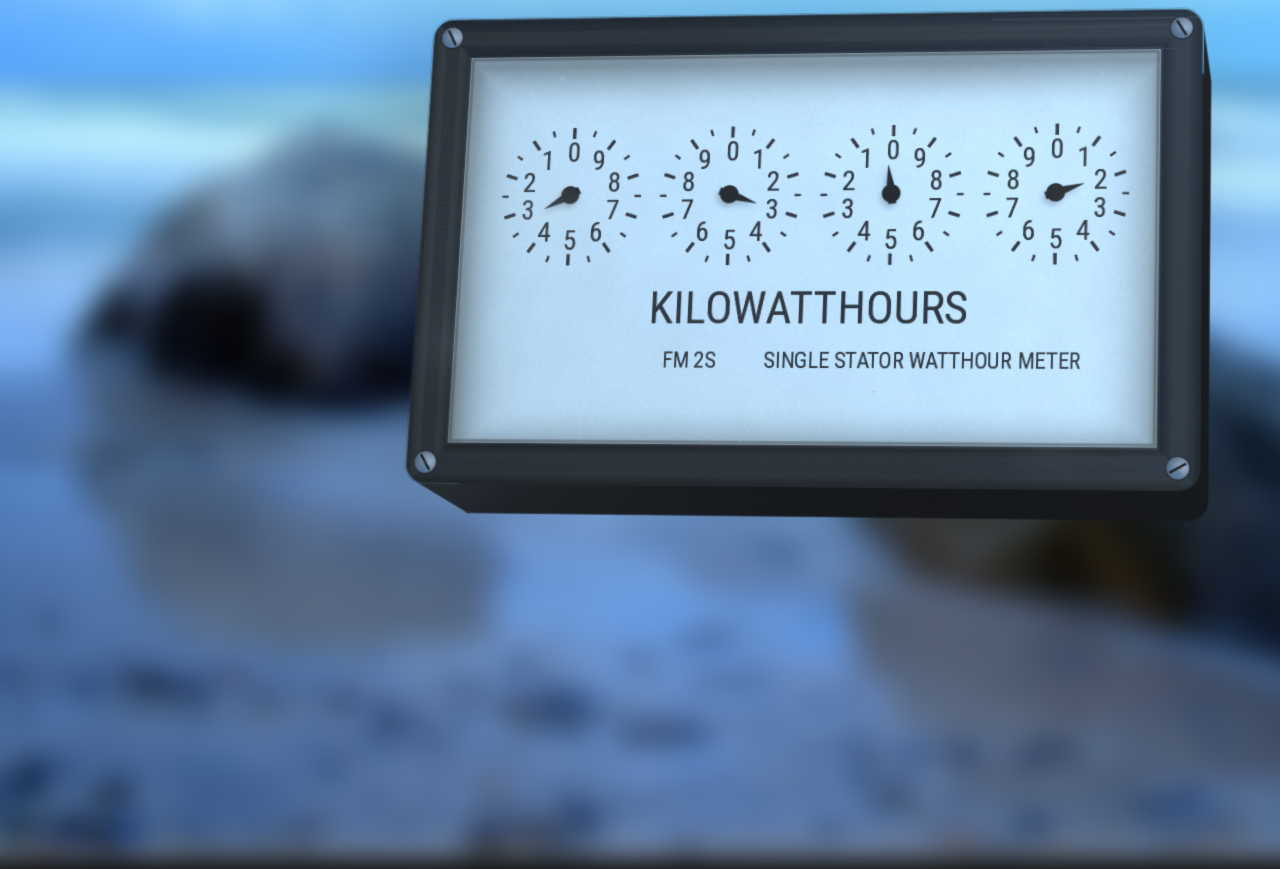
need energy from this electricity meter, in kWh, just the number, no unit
3302
